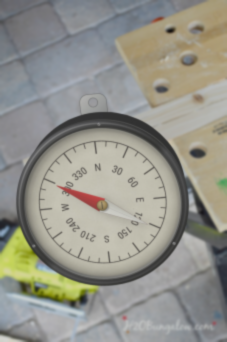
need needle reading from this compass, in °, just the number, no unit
300
